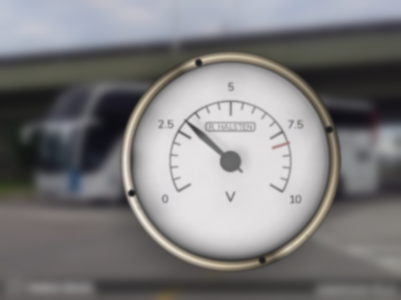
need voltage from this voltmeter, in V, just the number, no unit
3
